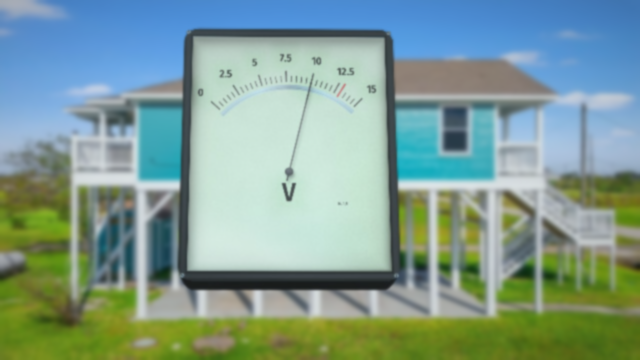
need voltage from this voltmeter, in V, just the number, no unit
10
